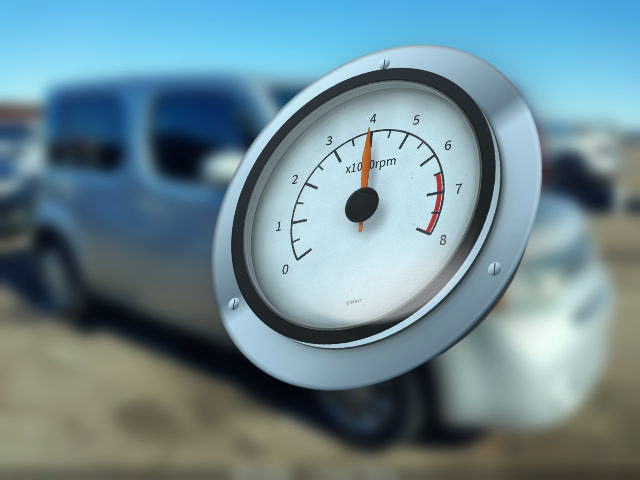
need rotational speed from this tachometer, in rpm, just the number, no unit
4000
